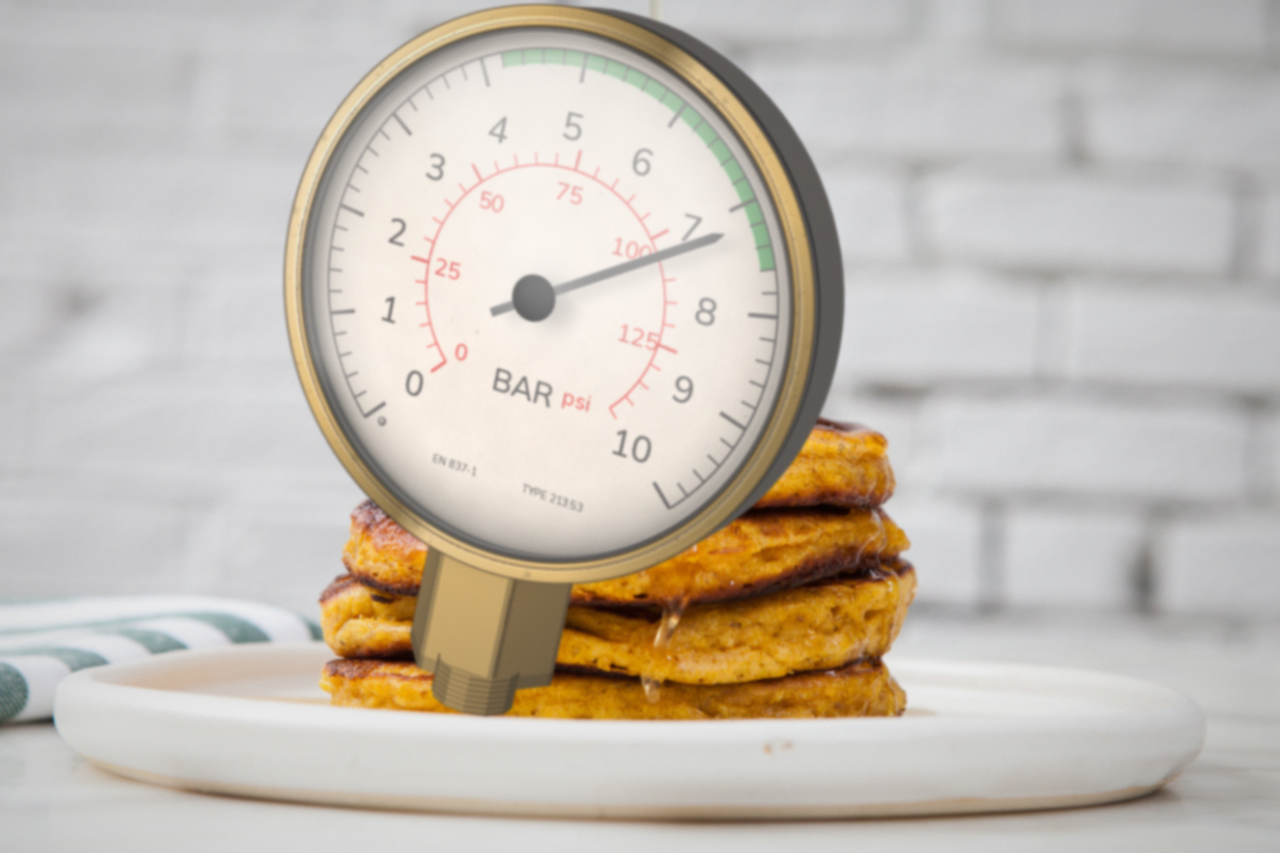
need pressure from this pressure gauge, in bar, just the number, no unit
7.2
